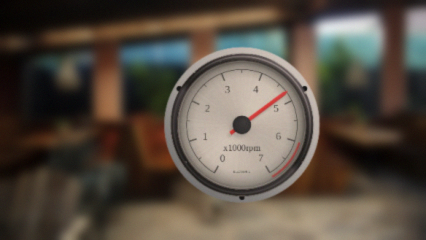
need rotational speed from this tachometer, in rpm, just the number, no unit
4750
